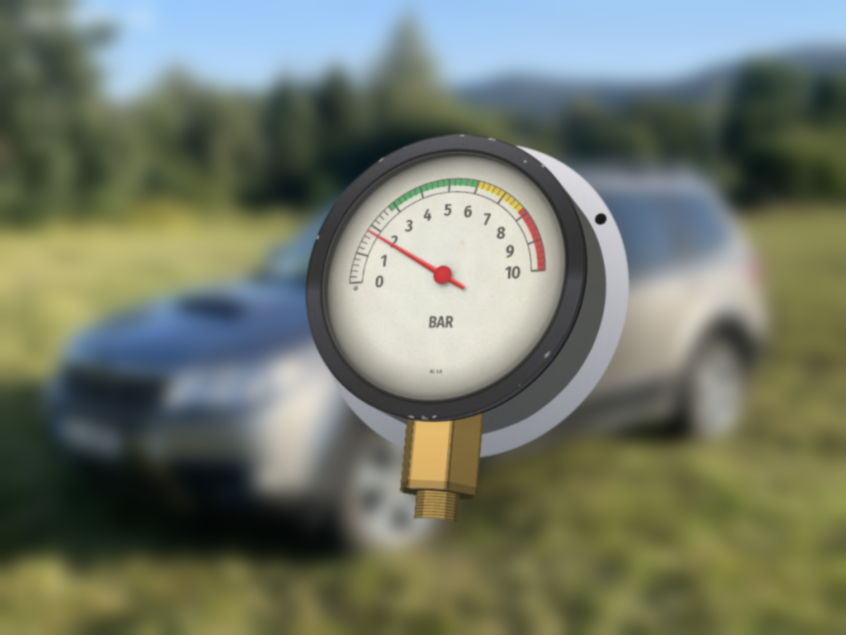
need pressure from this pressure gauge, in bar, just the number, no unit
1.8
